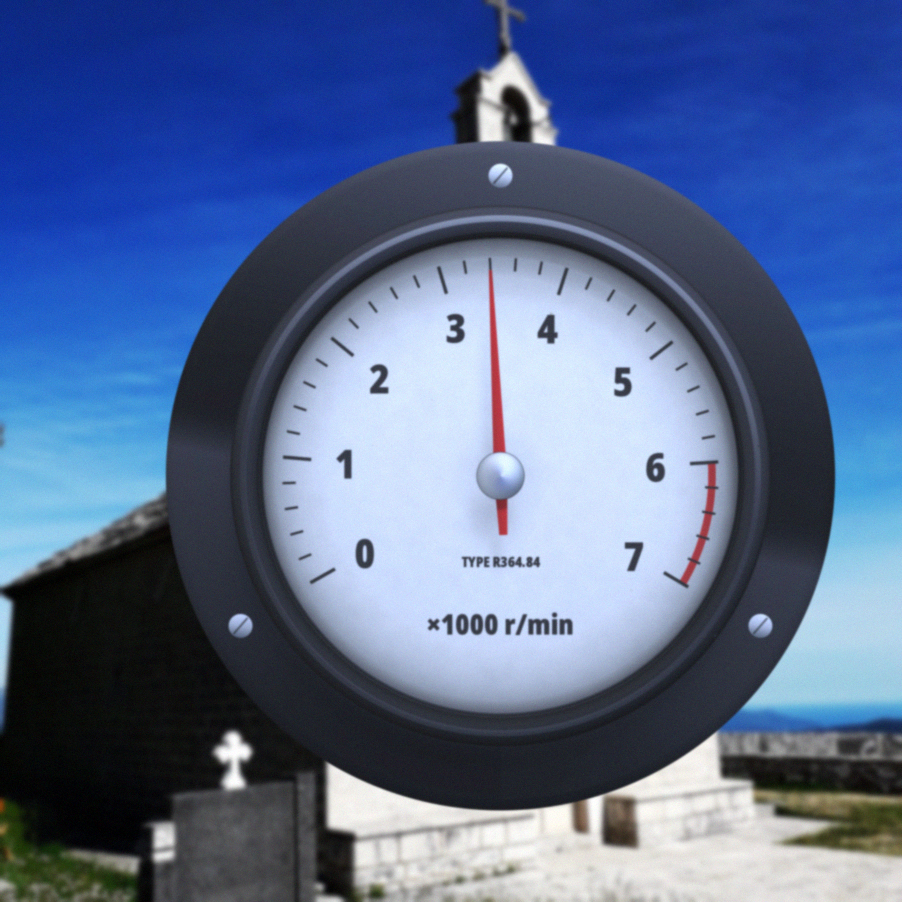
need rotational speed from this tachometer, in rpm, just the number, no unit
3400
